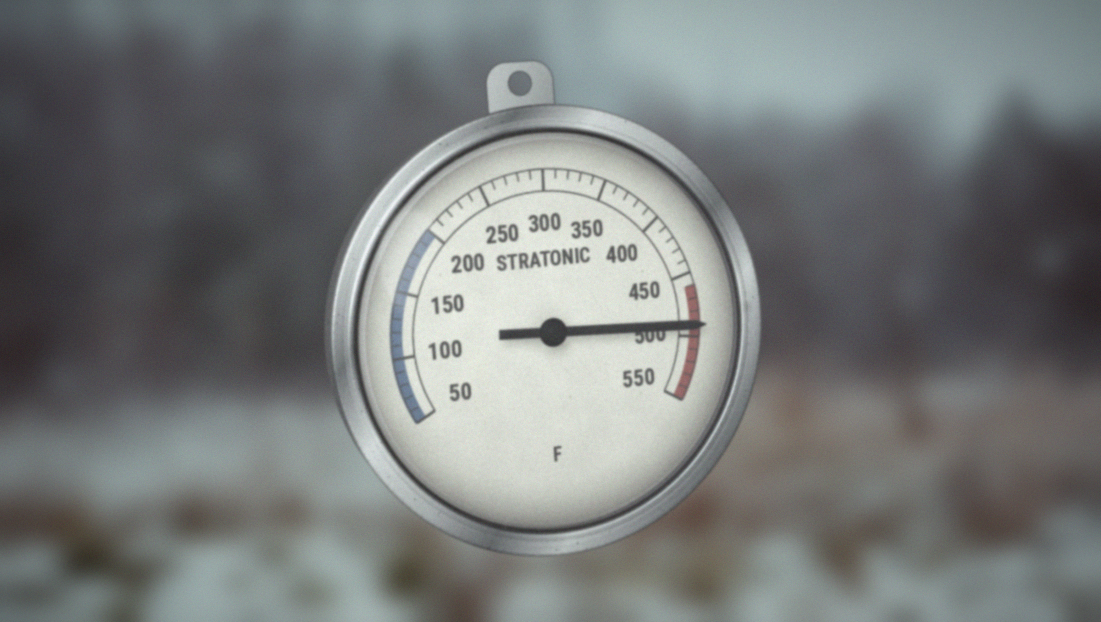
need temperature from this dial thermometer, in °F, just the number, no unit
490
